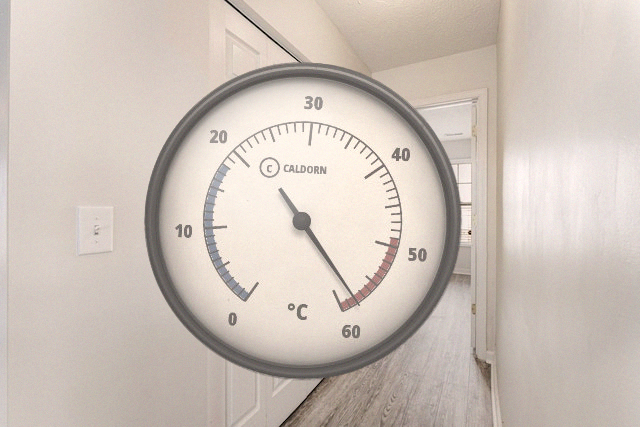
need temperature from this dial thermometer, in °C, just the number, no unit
58
